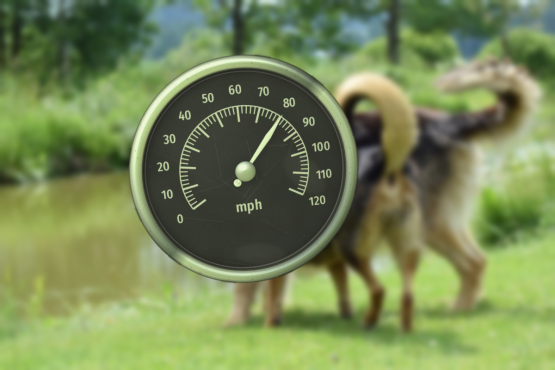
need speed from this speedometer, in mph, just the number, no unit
80
